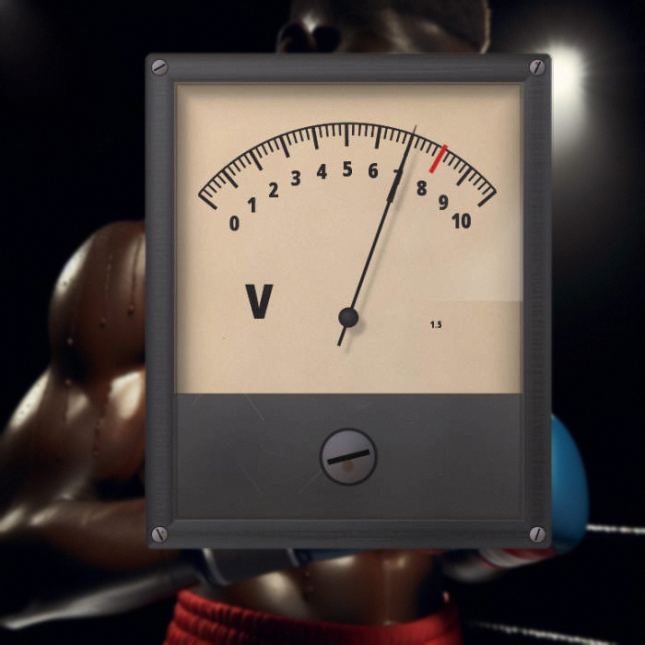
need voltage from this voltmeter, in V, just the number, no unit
7
